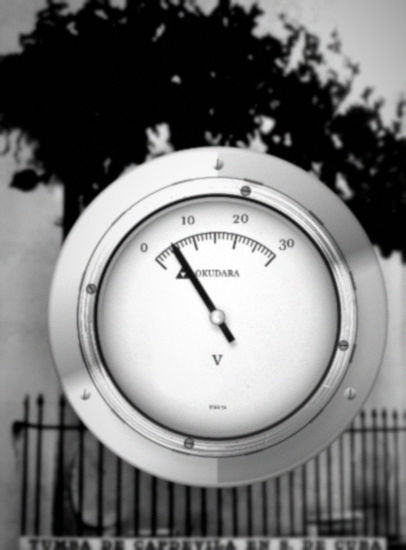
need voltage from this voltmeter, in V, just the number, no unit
5
